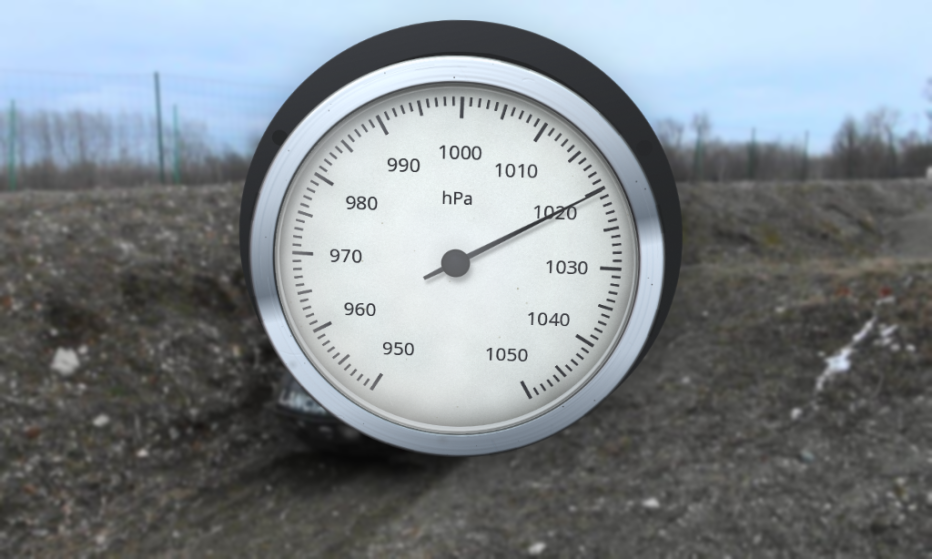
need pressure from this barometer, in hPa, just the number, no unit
1020
